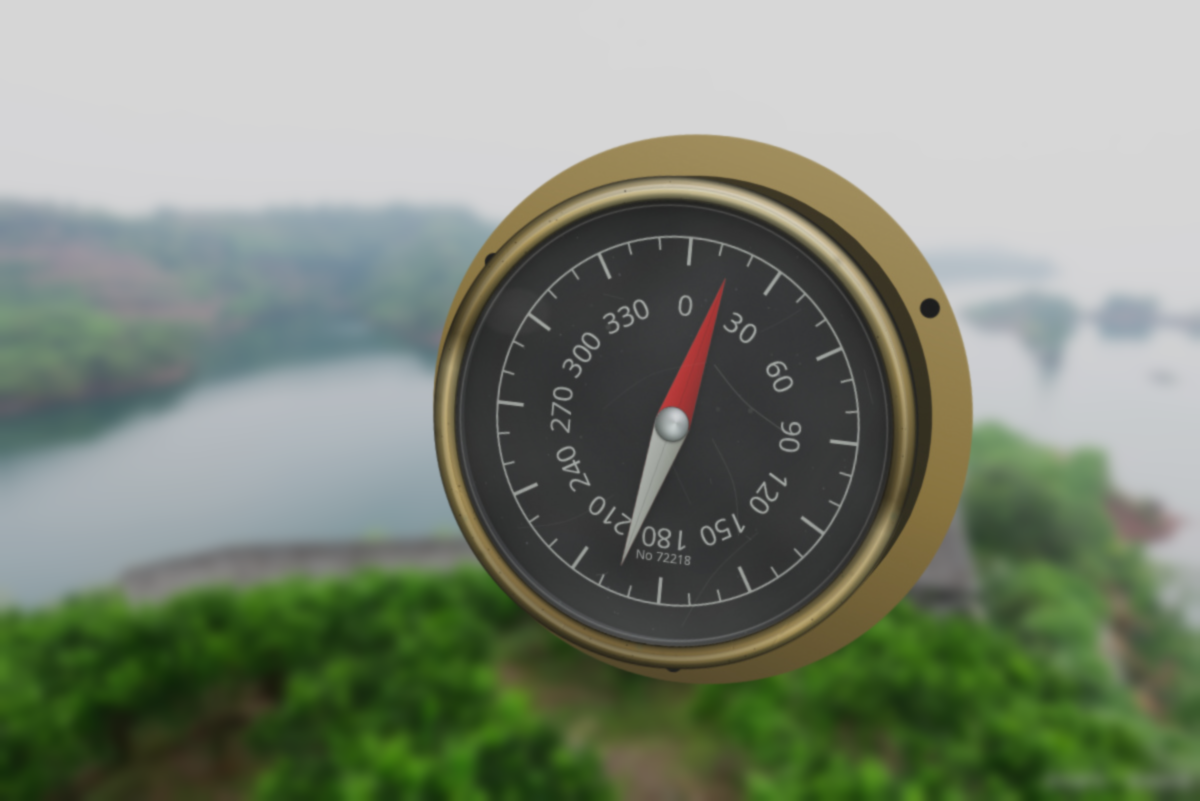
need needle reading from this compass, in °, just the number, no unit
15
